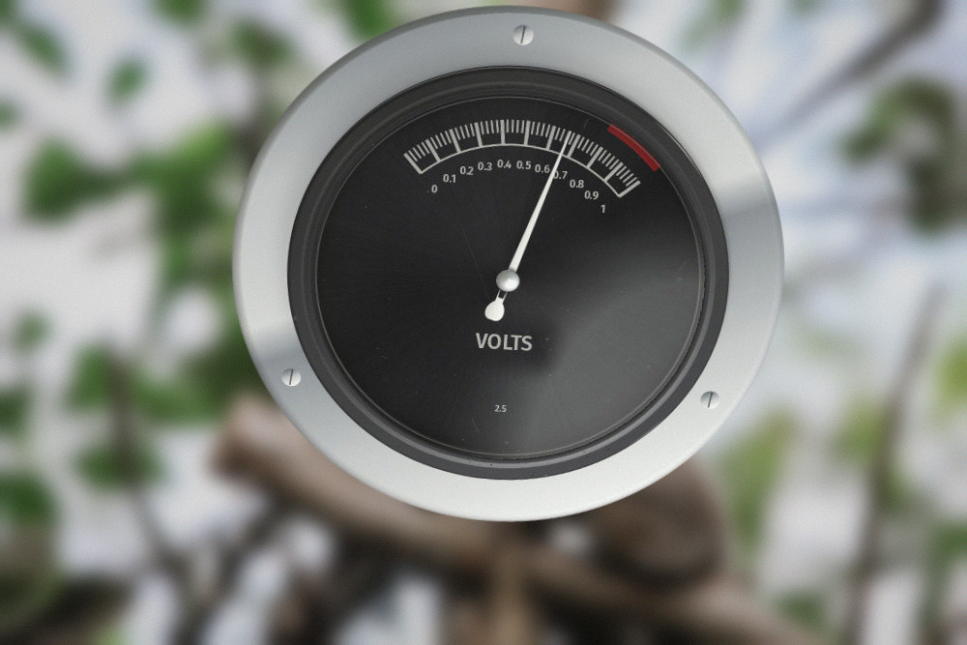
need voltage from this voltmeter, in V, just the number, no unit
0.66
